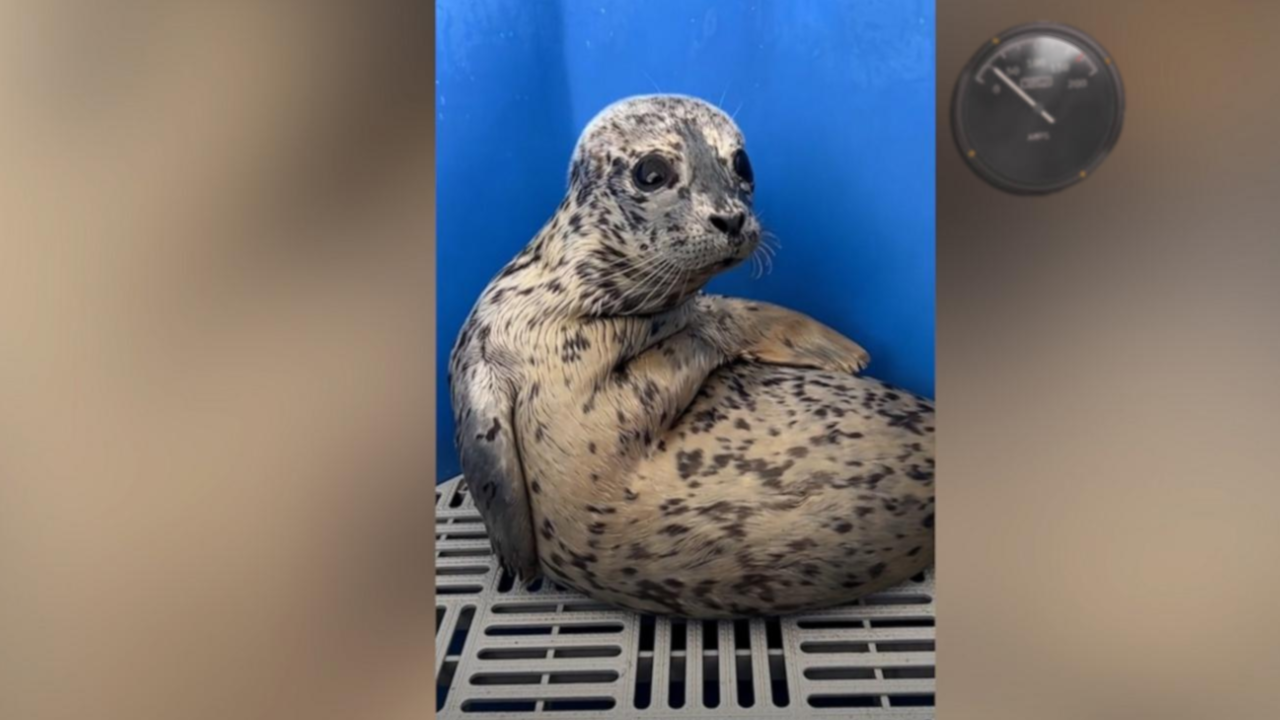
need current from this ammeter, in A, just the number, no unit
25
